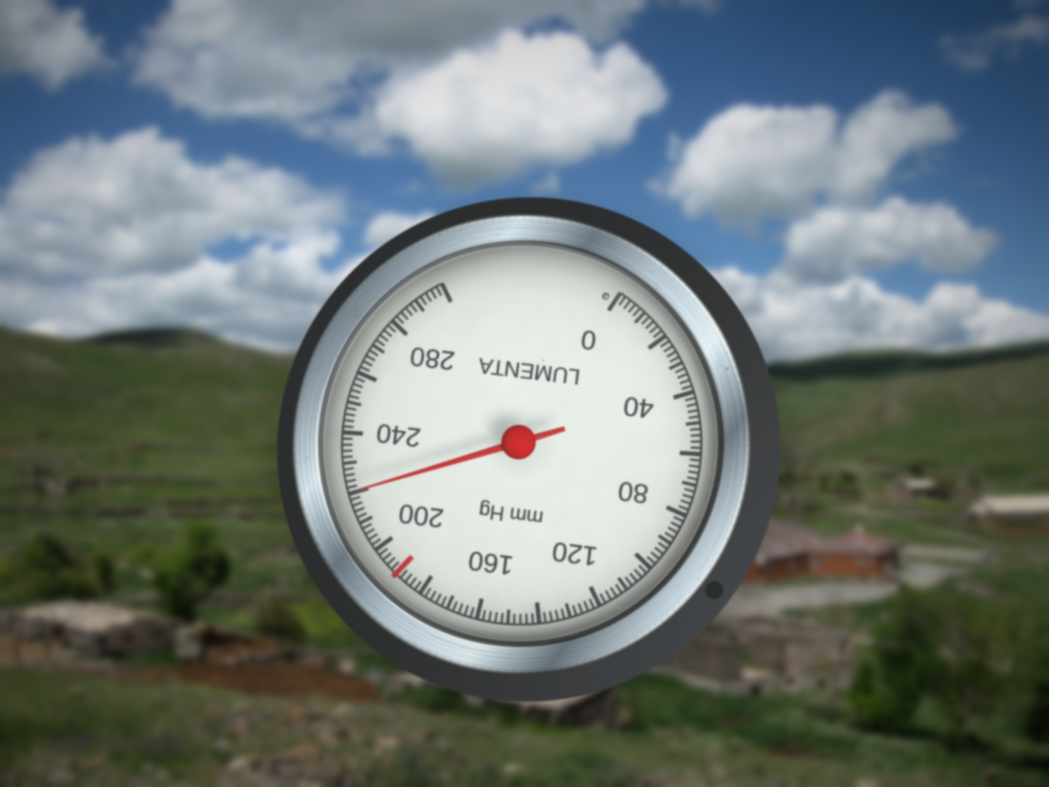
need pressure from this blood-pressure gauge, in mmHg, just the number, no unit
220
